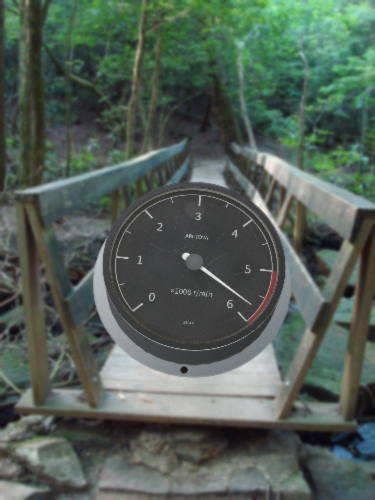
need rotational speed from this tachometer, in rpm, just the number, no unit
5750
